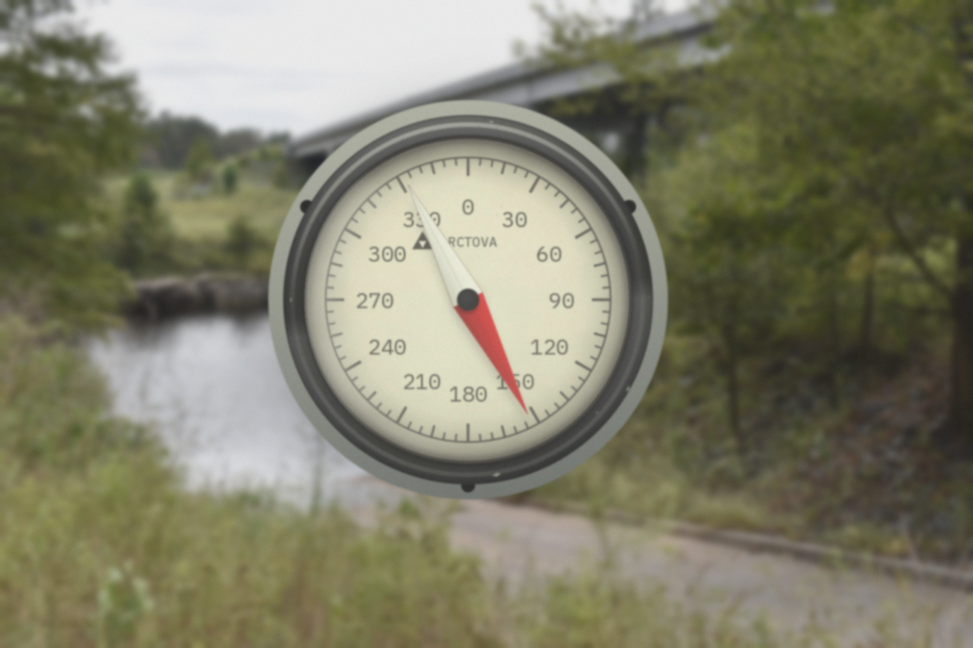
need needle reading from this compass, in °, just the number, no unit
152.5
